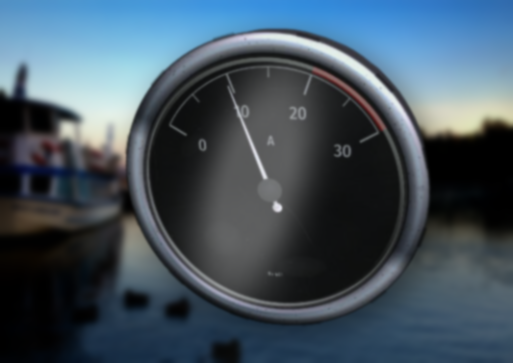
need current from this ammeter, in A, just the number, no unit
10
